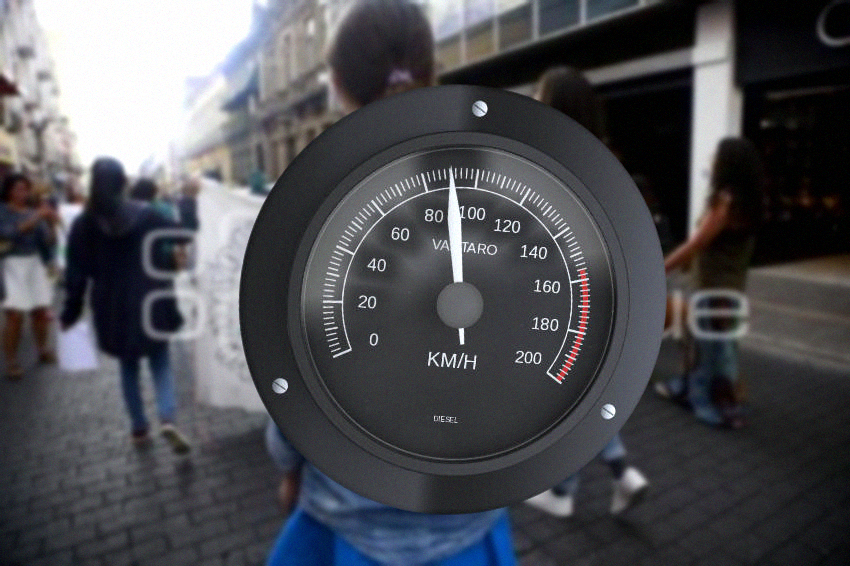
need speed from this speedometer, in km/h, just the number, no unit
90
